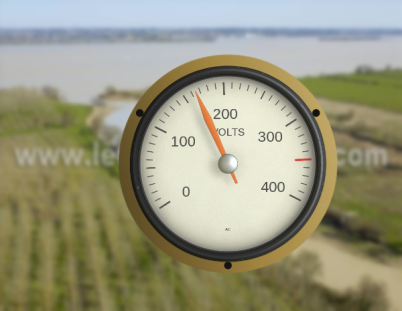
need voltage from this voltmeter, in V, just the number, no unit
165
